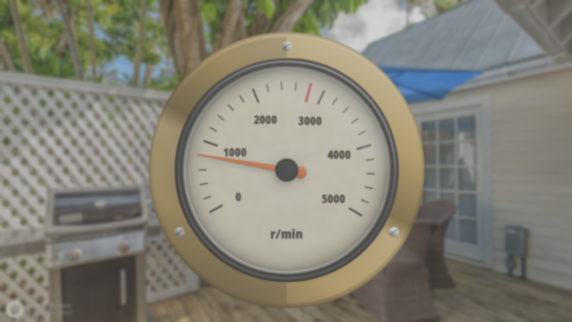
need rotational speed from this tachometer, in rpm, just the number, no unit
800
